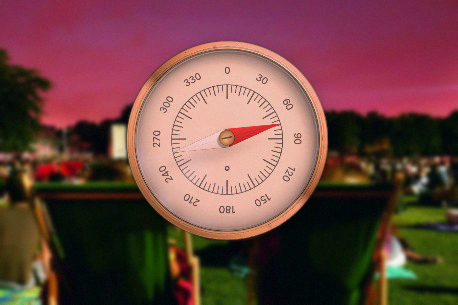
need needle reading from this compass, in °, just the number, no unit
75
